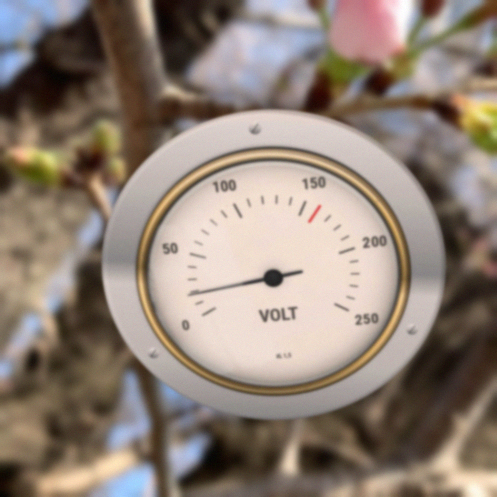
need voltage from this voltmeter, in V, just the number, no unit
20
